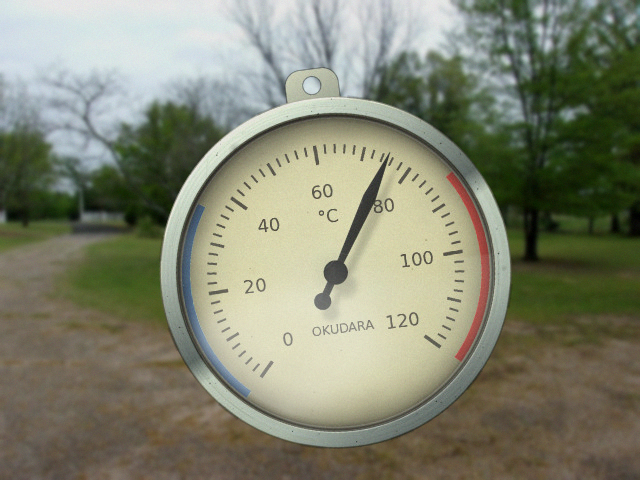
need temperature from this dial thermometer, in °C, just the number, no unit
75
